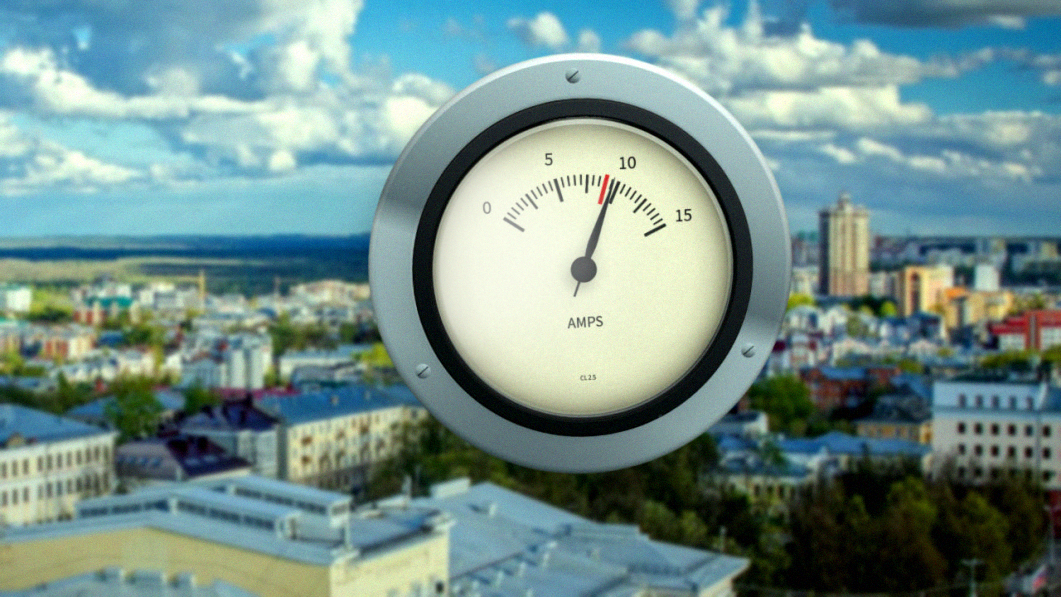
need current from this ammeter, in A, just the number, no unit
9.5
